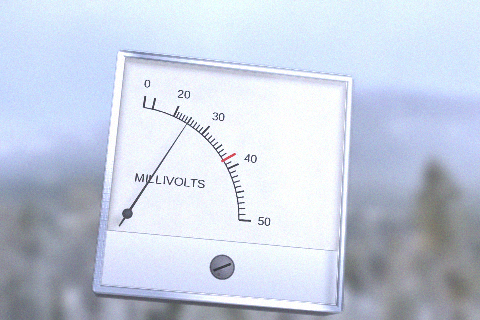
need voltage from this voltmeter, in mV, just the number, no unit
25
